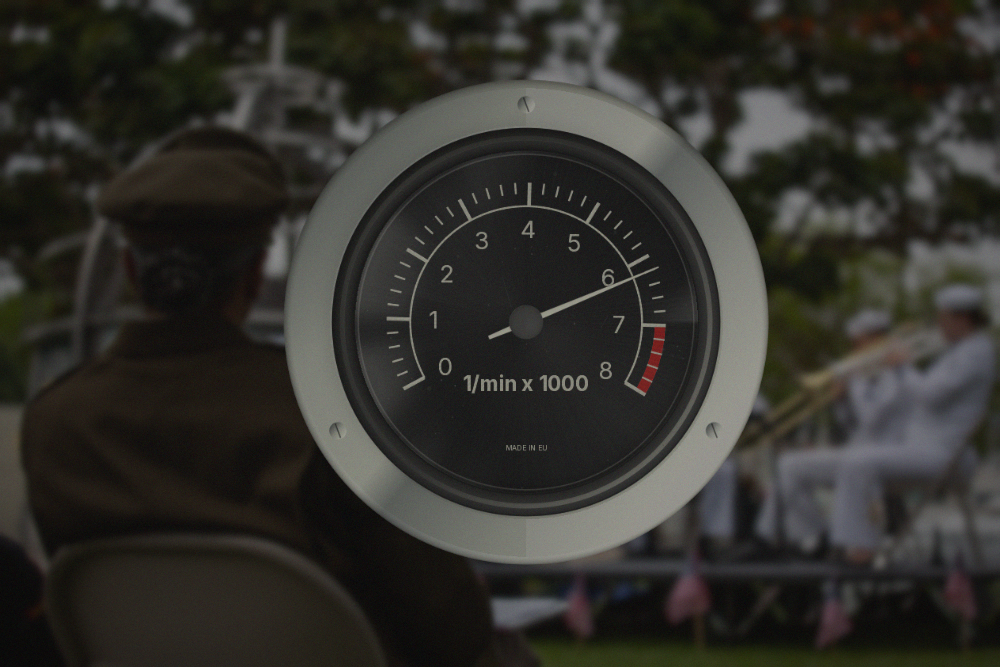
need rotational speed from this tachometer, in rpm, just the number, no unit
6200
